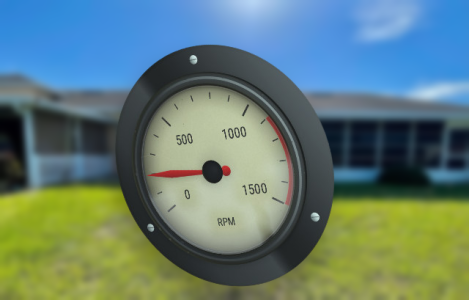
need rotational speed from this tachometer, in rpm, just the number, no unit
200
